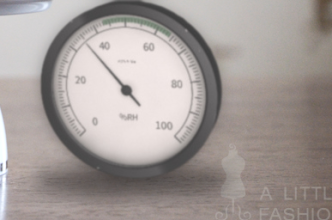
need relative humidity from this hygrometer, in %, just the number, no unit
35
